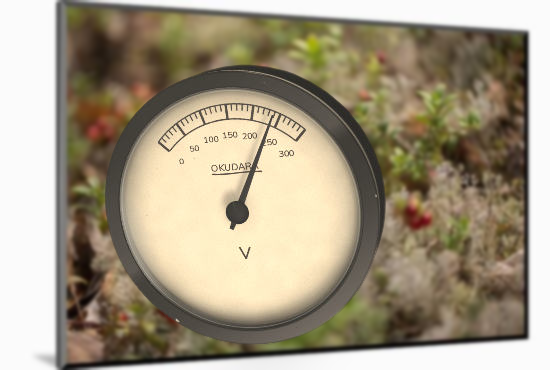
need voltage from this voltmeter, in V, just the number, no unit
240
